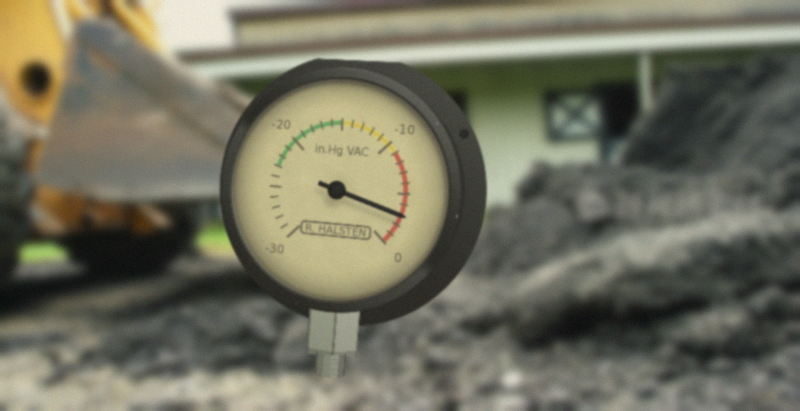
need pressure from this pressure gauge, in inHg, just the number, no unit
-3
